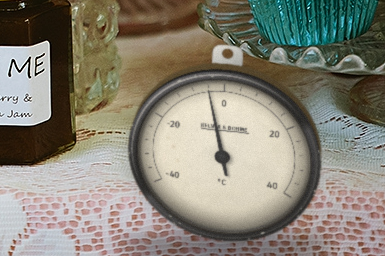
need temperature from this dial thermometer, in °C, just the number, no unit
-4
